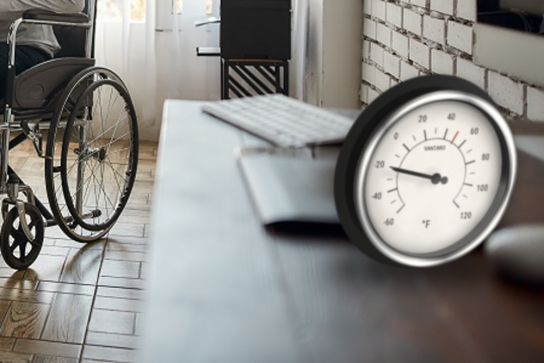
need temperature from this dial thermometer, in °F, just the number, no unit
-20
